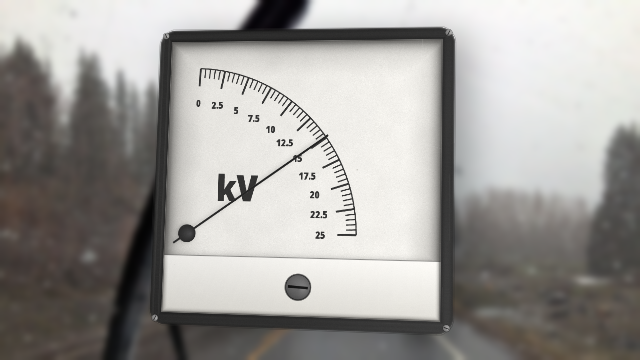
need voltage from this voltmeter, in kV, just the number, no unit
15
